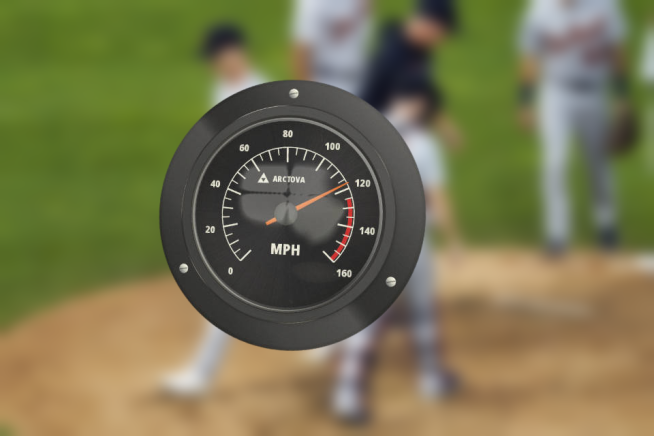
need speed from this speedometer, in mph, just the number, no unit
117.5
